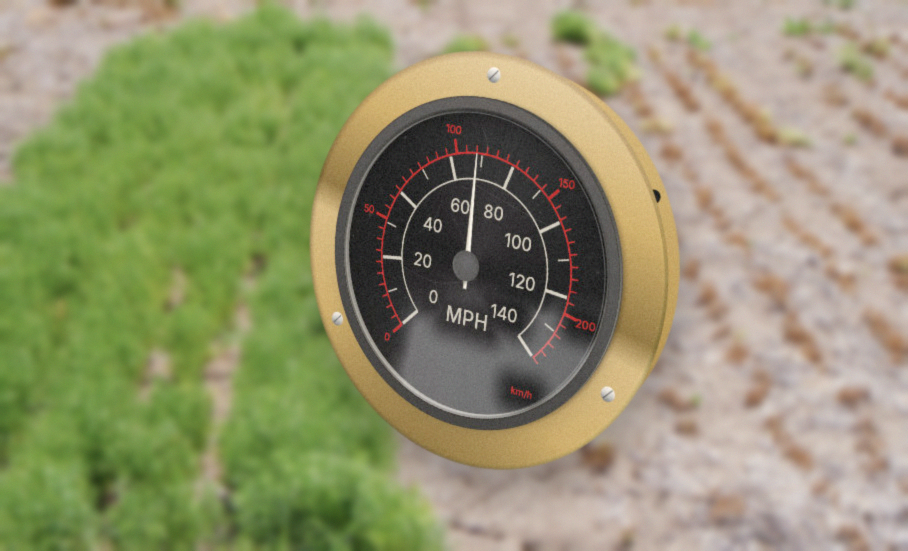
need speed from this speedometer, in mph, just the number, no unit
70
